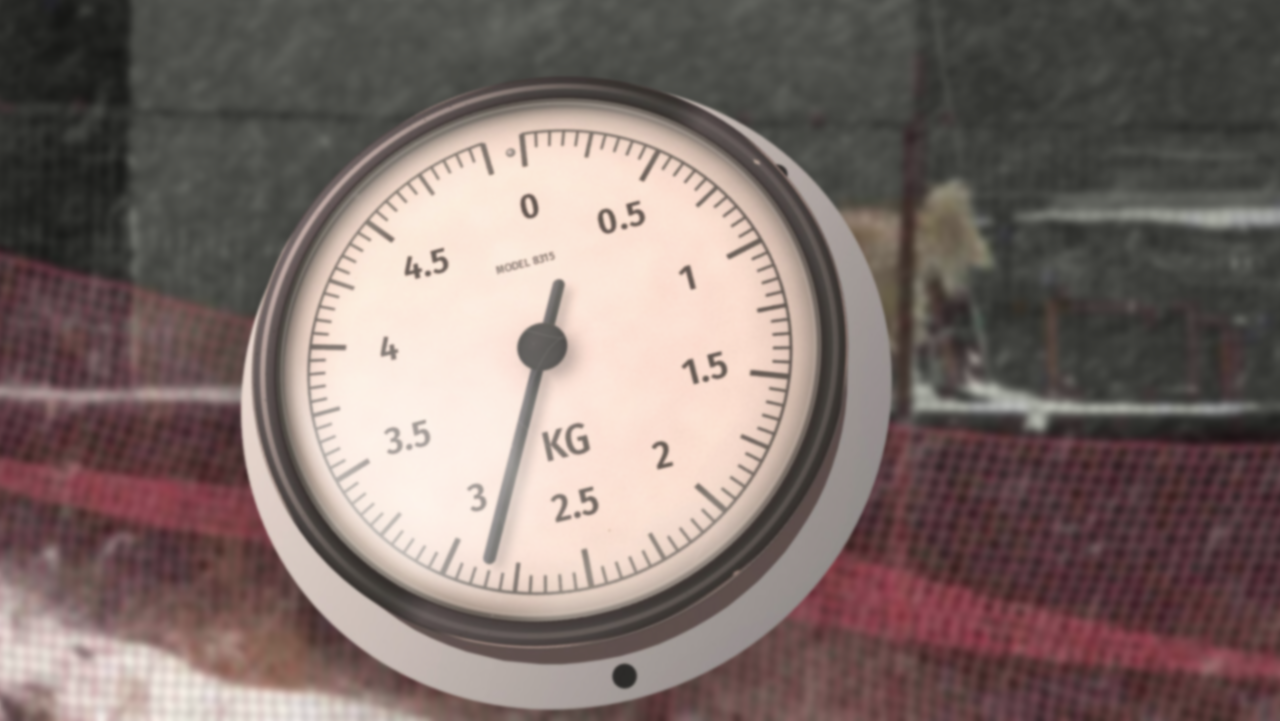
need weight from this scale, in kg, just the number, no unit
2.85
